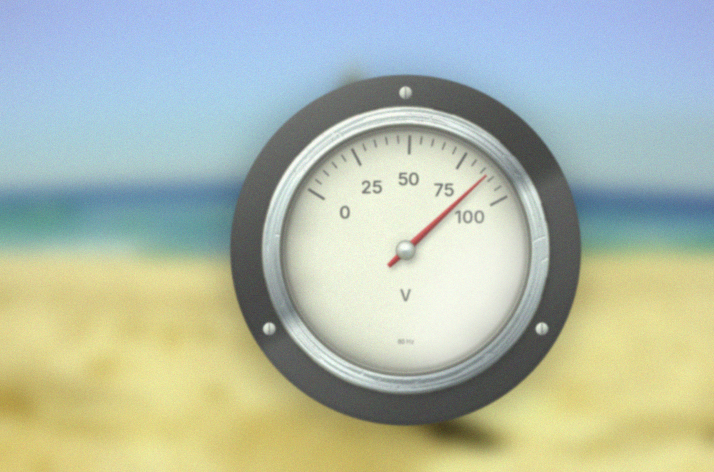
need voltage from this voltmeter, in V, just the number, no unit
87.5
